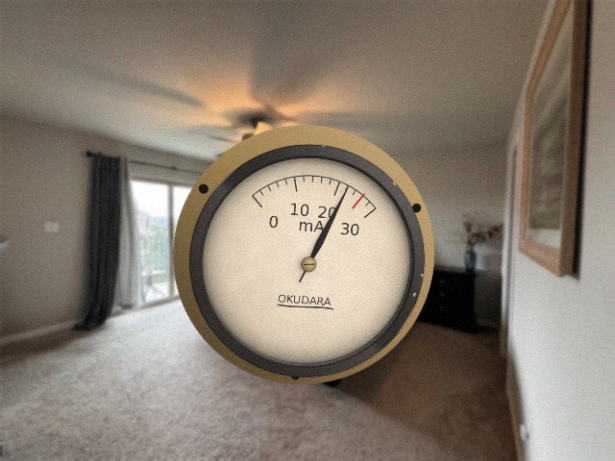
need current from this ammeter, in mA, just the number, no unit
22
